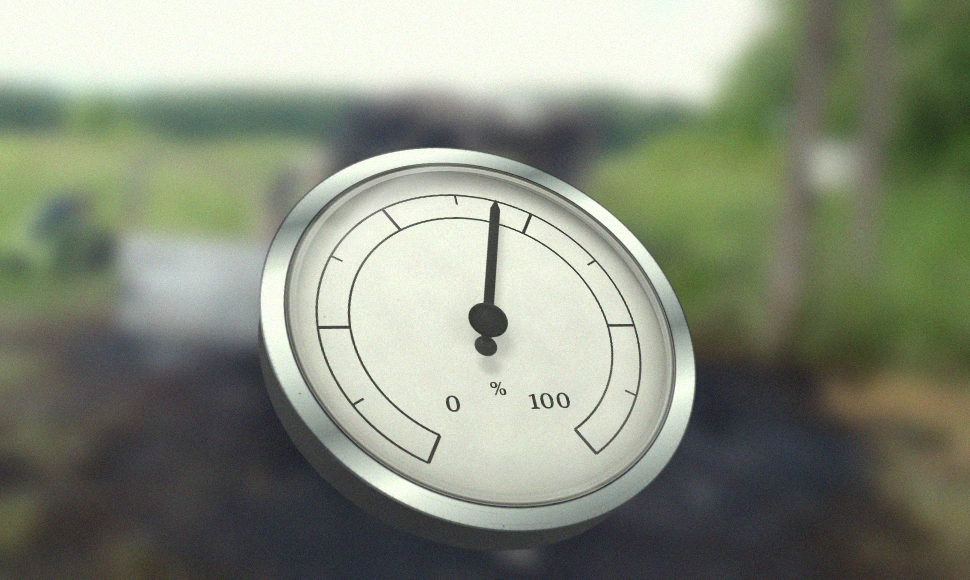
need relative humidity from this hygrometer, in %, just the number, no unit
55
